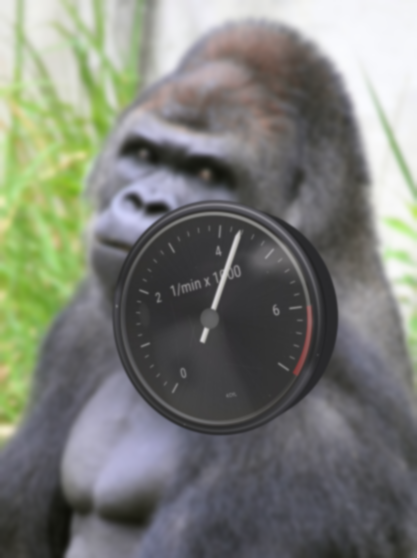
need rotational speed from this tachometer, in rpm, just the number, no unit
4400
